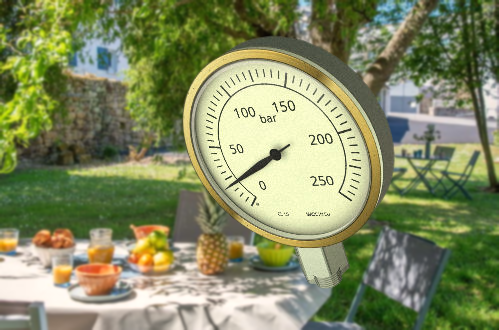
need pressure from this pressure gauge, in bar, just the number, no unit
20
